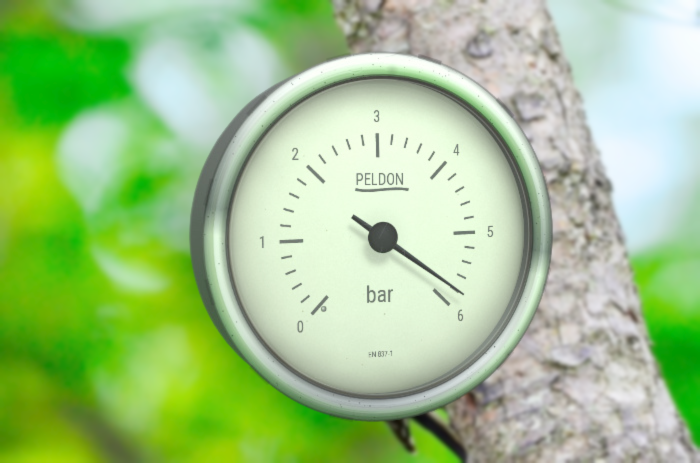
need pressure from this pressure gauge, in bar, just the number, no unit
5.8
